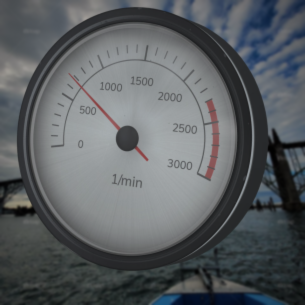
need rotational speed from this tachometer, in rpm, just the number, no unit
700
